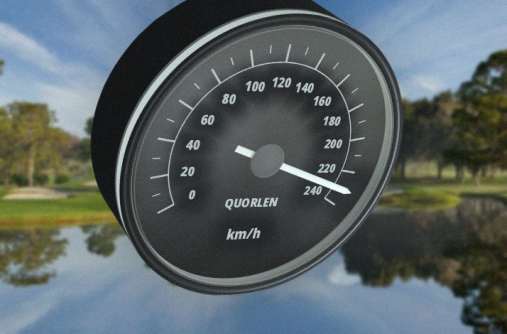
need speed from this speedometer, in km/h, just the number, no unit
230
